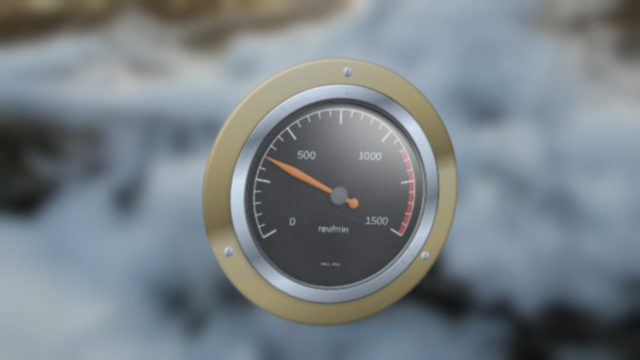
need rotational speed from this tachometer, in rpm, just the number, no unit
350
